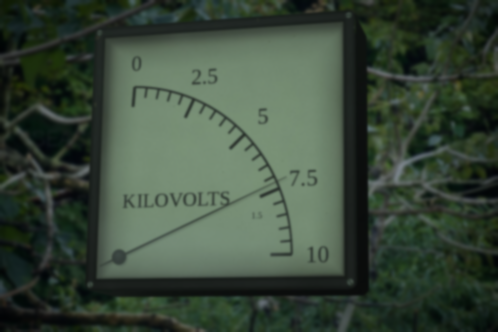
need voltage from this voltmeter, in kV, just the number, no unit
7.25
